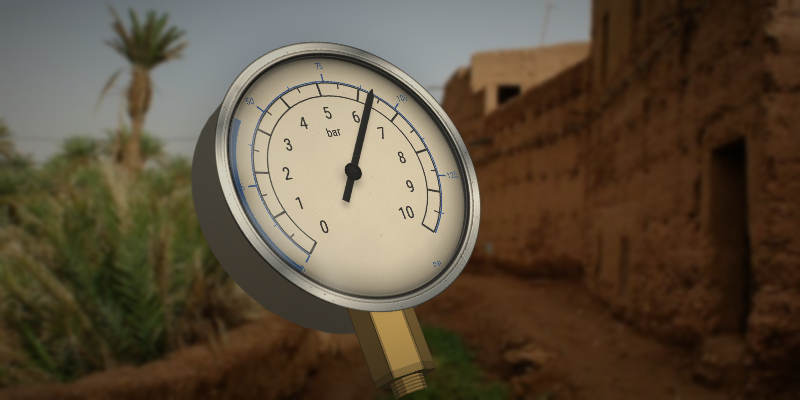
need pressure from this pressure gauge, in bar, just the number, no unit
6.25
